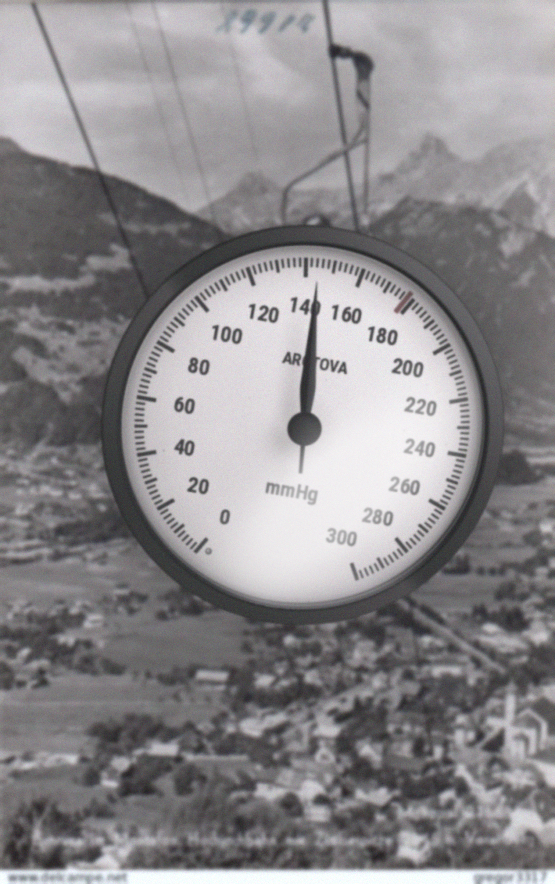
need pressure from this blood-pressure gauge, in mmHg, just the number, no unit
144
